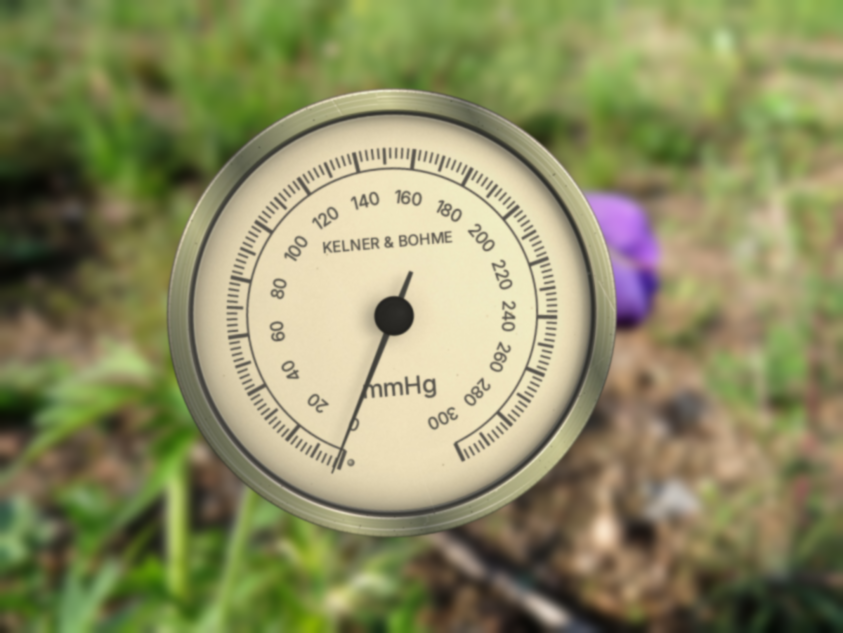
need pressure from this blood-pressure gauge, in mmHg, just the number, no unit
2
